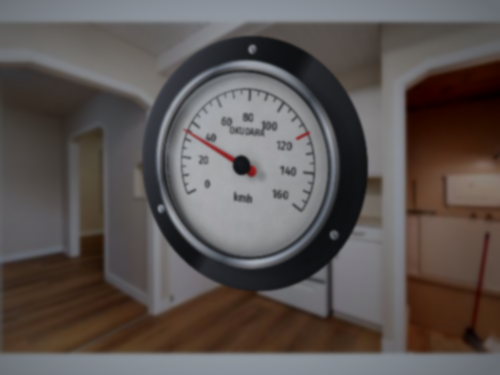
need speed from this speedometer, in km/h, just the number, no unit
35
